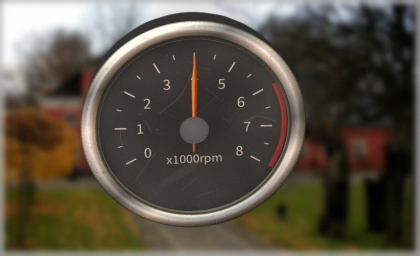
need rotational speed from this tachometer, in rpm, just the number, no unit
4000
